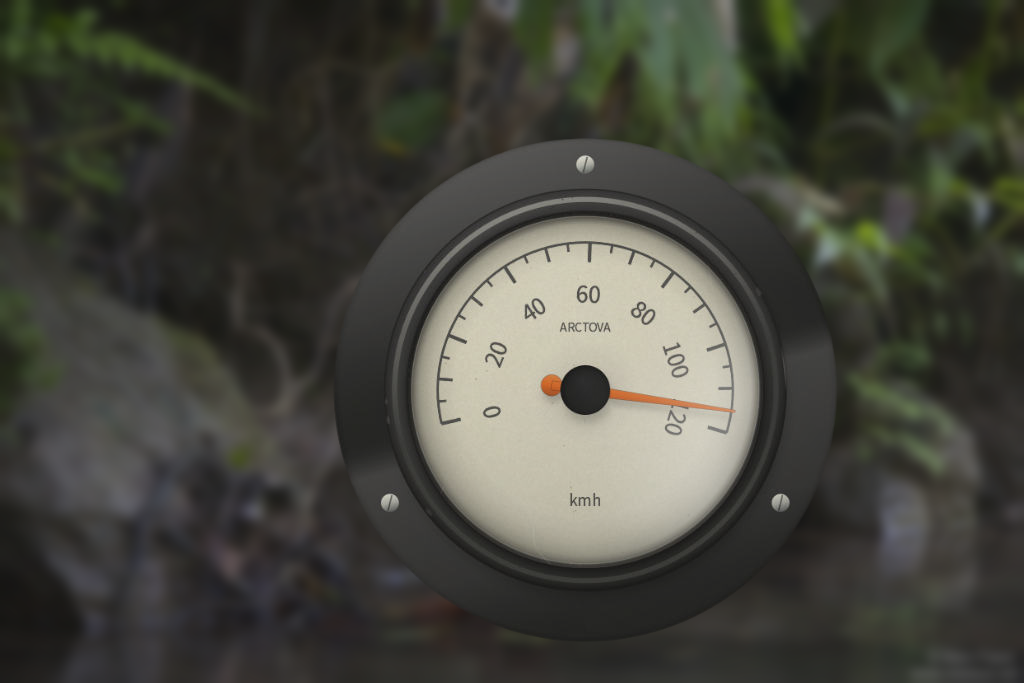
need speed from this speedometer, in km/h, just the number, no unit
115
